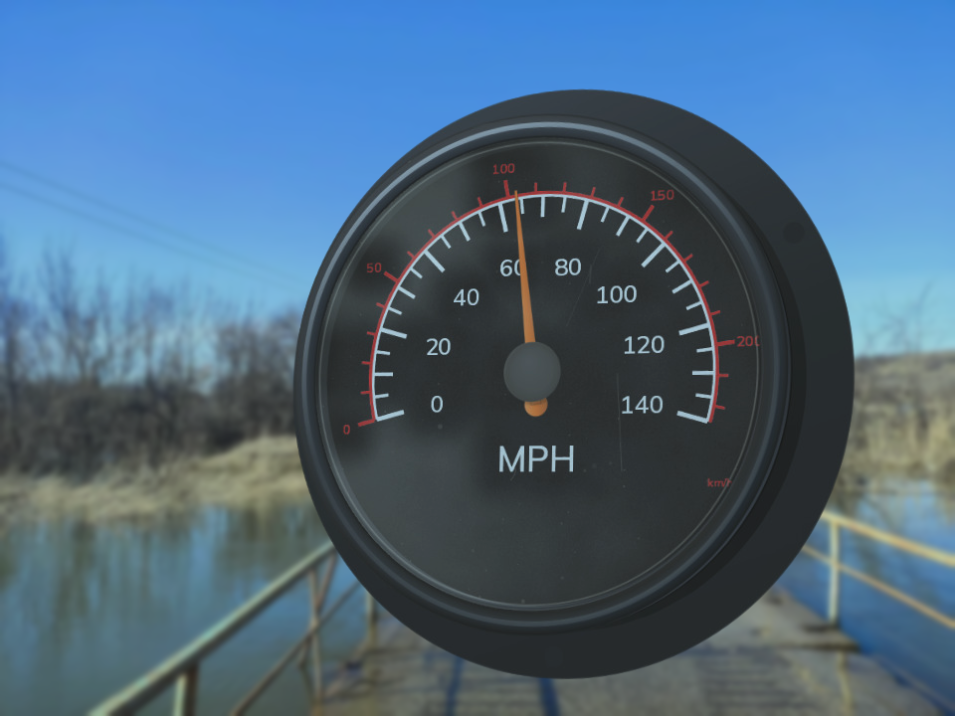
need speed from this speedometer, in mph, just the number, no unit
65
